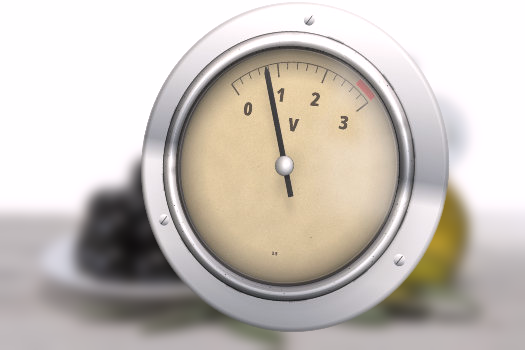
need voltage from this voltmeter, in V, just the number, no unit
0.8
